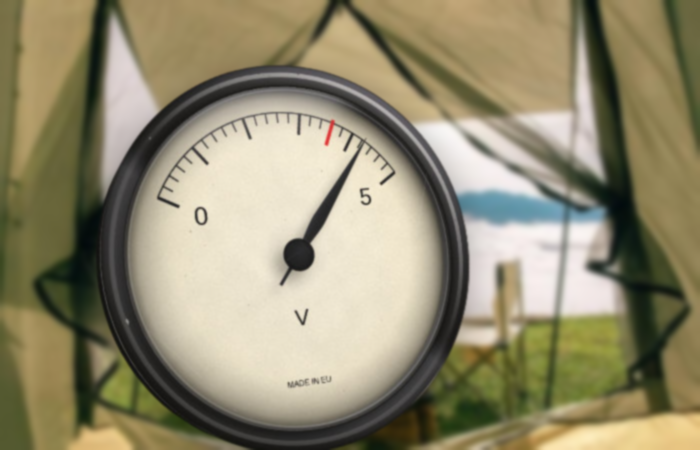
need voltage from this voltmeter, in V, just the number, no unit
4.2
